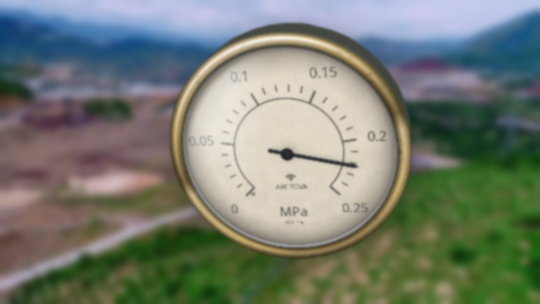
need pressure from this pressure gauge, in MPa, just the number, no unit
0.22
